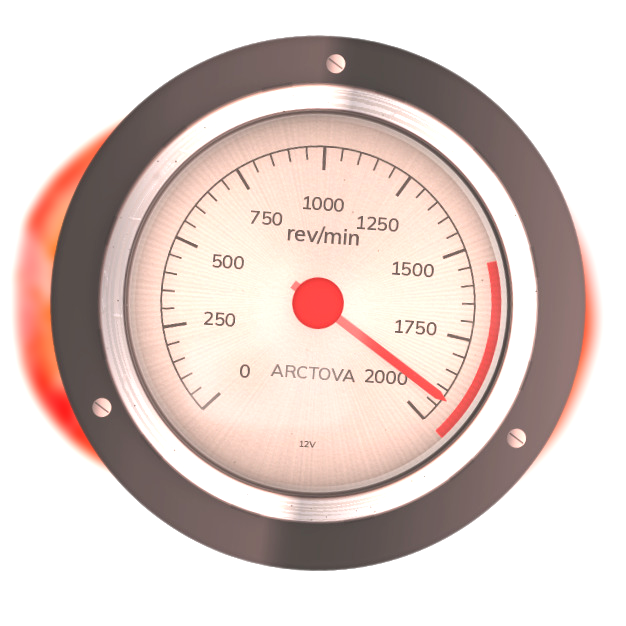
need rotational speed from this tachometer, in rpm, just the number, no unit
1925
